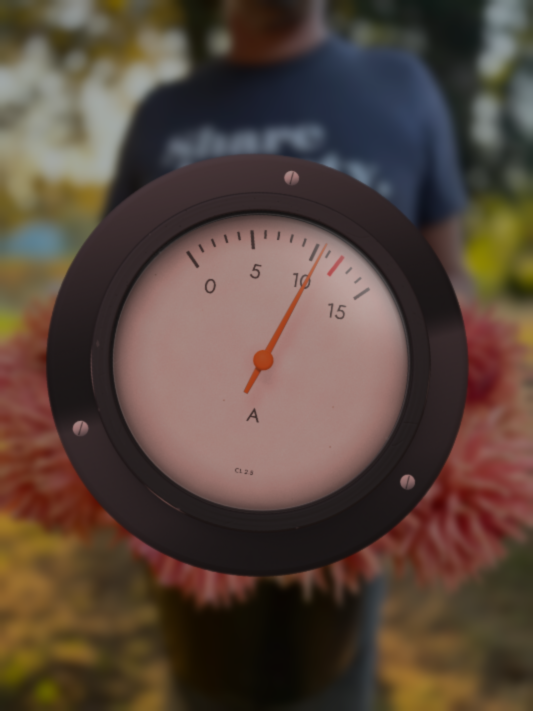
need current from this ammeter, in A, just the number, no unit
10.5
